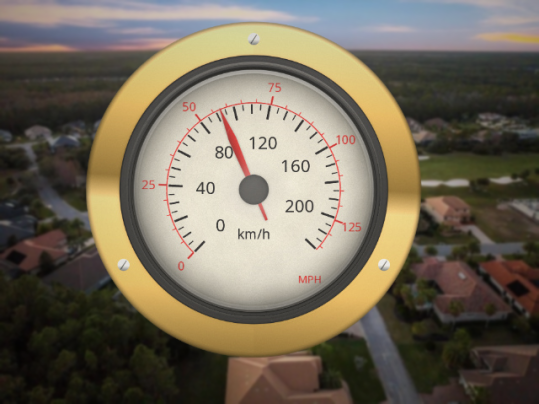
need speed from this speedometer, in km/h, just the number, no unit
92.5
